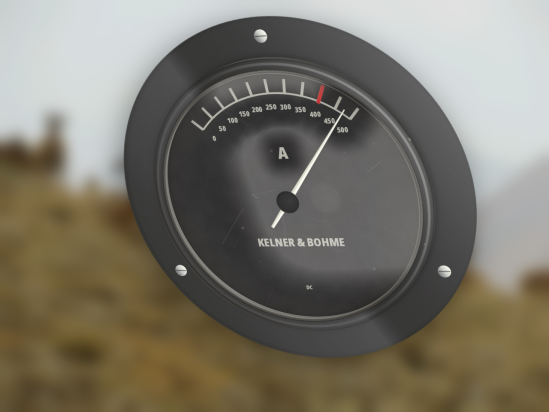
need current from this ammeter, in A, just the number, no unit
475
